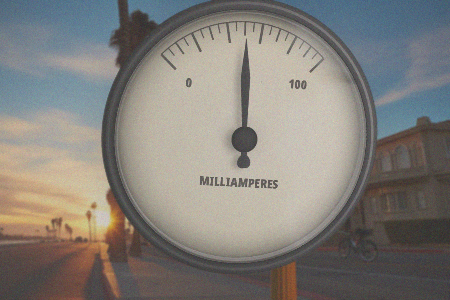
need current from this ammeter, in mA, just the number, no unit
50
